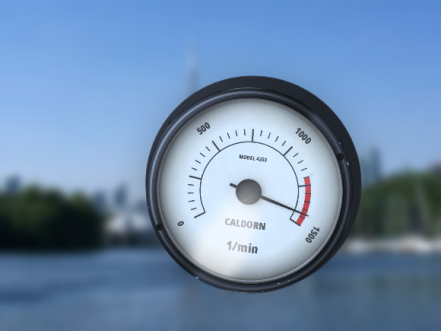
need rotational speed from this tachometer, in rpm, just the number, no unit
1425
